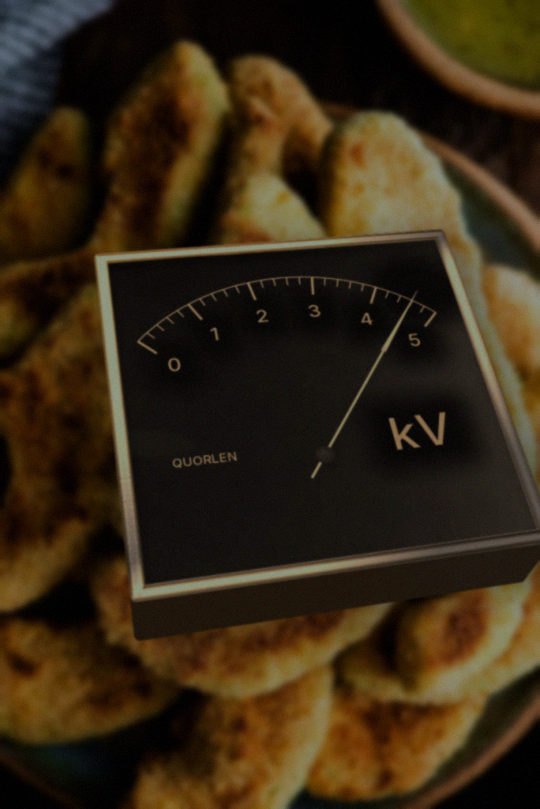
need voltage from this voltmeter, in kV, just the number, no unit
4.6
